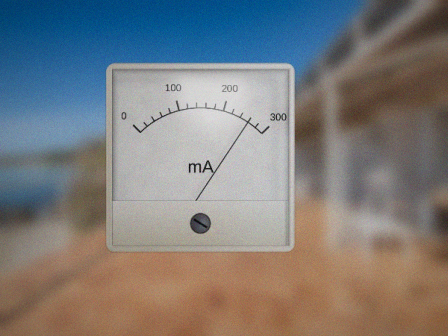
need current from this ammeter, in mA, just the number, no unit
260
